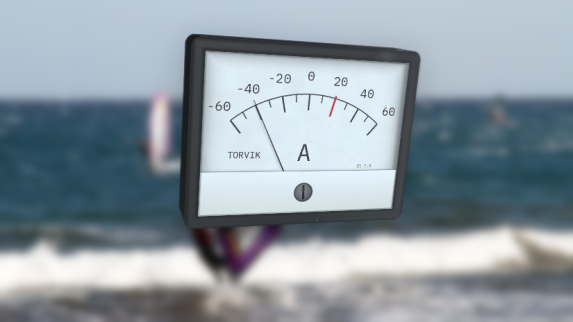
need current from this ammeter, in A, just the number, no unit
-40
